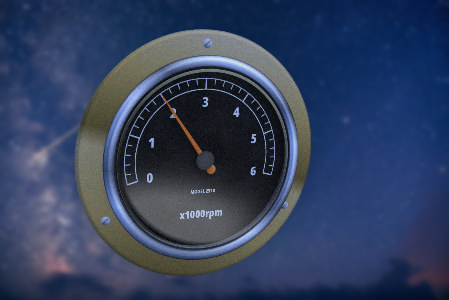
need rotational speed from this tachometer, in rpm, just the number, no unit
2000
